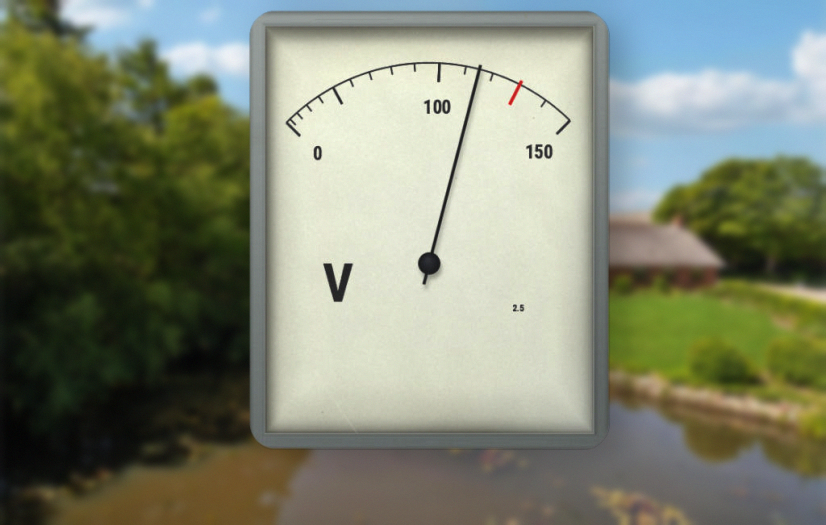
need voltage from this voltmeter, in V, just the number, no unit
115
